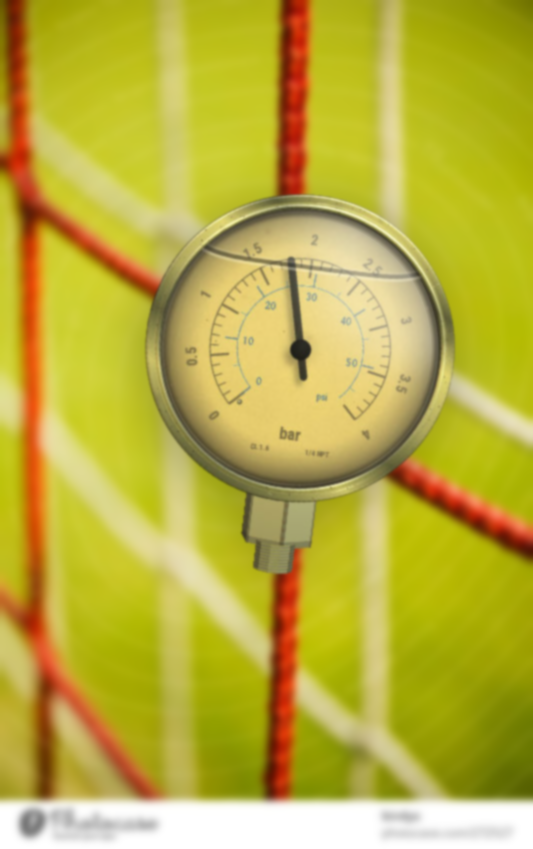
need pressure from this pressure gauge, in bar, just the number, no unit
1.8
